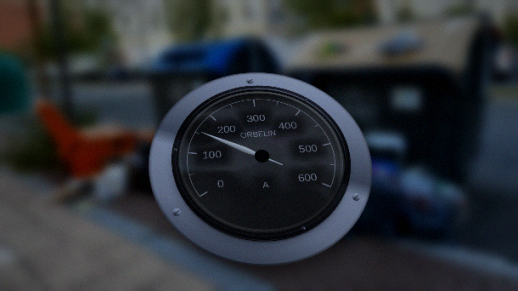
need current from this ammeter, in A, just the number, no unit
150
